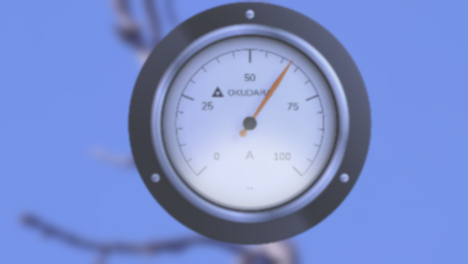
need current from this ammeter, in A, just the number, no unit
62.5
